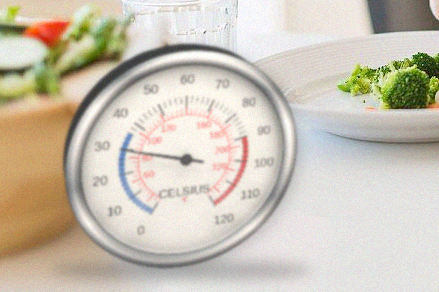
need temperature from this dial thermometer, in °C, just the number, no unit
30
